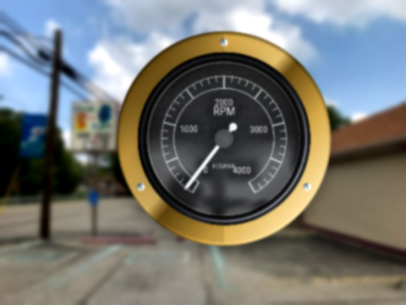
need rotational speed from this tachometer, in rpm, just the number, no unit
100
